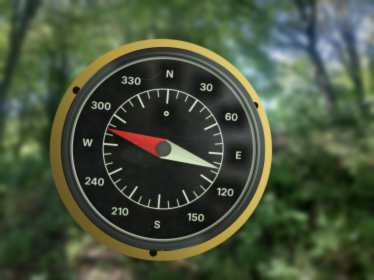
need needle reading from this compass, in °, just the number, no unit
285
